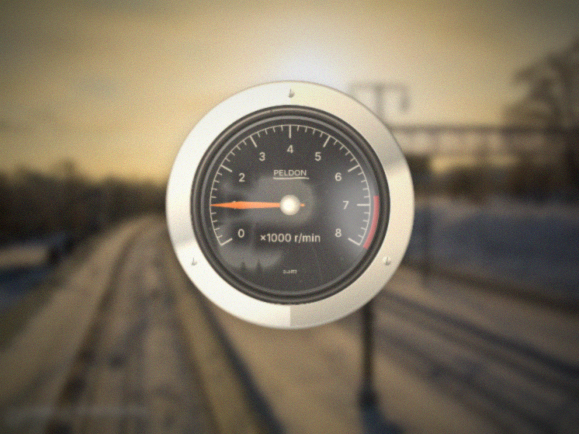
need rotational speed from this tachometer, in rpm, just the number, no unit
1000
